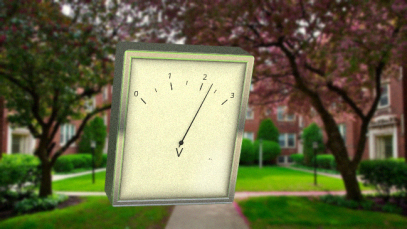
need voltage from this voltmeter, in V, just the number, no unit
2.25
